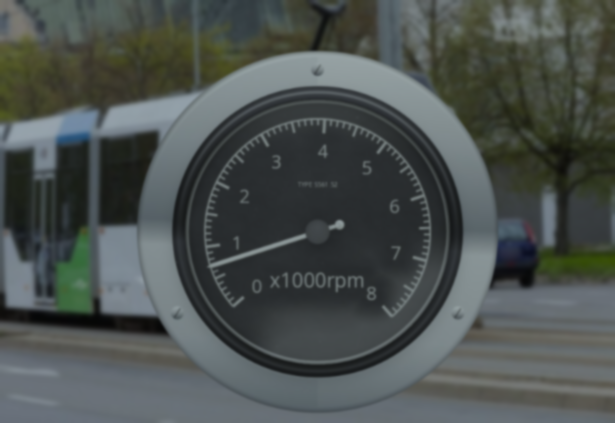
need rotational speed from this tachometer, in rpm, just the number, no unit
700
